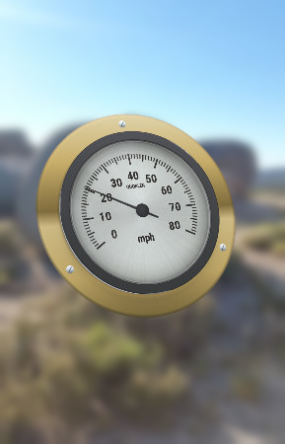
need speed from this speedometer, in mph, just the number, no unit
20
